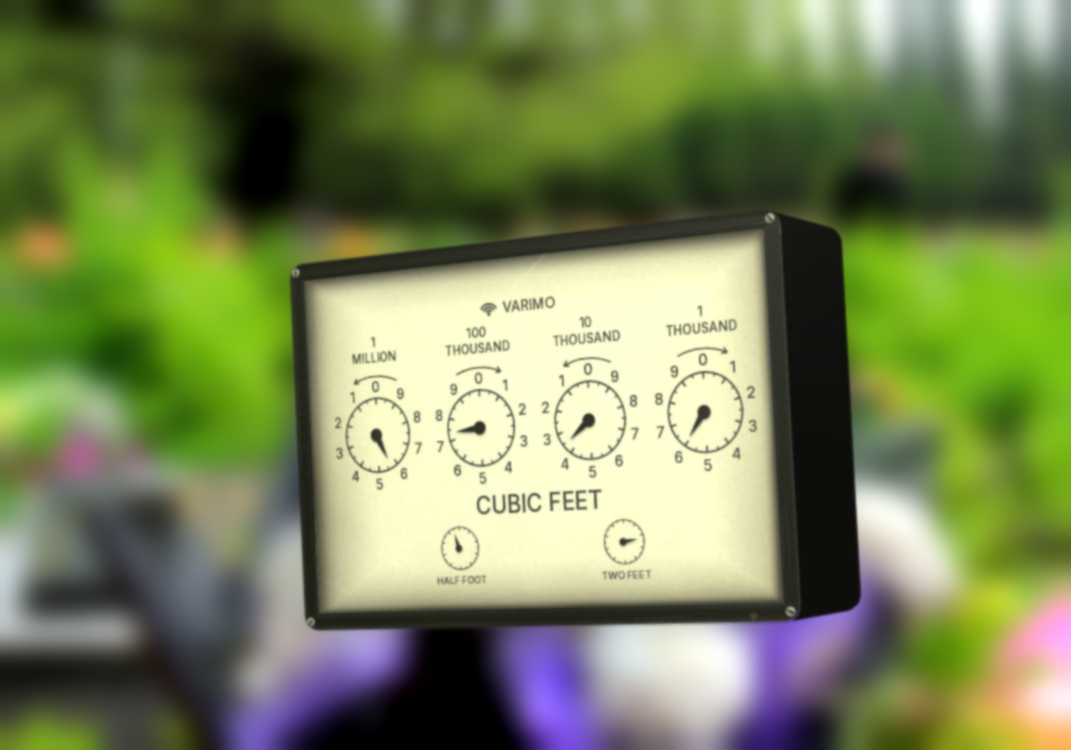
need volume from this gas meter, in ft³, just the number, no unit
573600
